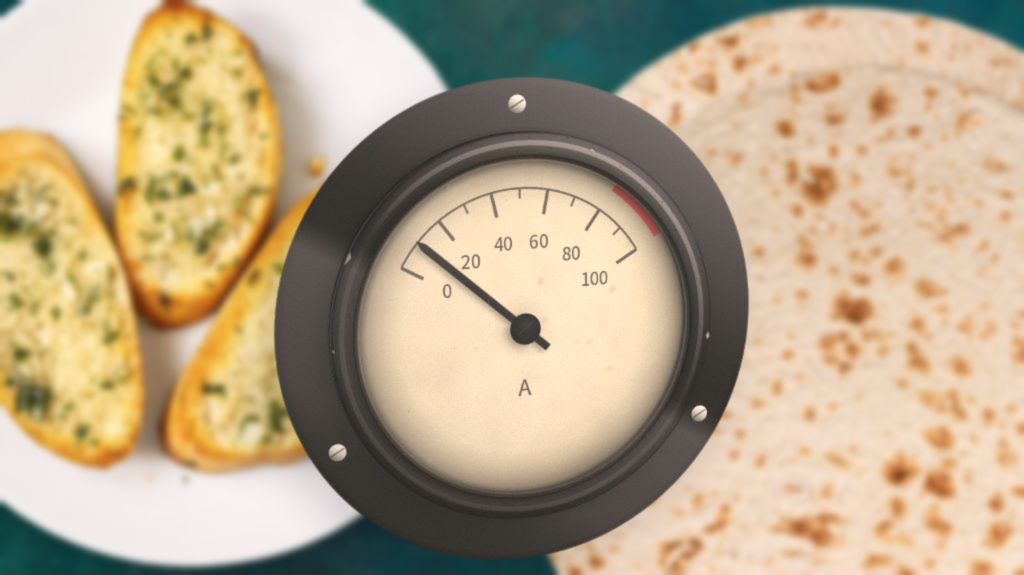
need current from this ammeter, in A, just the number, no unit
10
